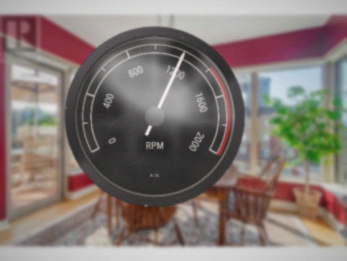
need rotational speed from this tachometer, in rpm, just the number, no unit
1200
